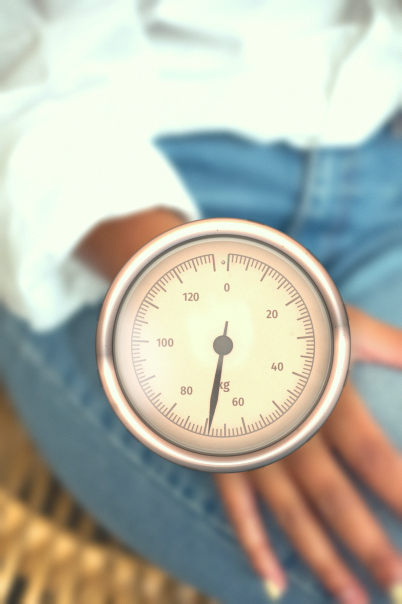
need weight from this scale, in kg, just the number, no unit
69
